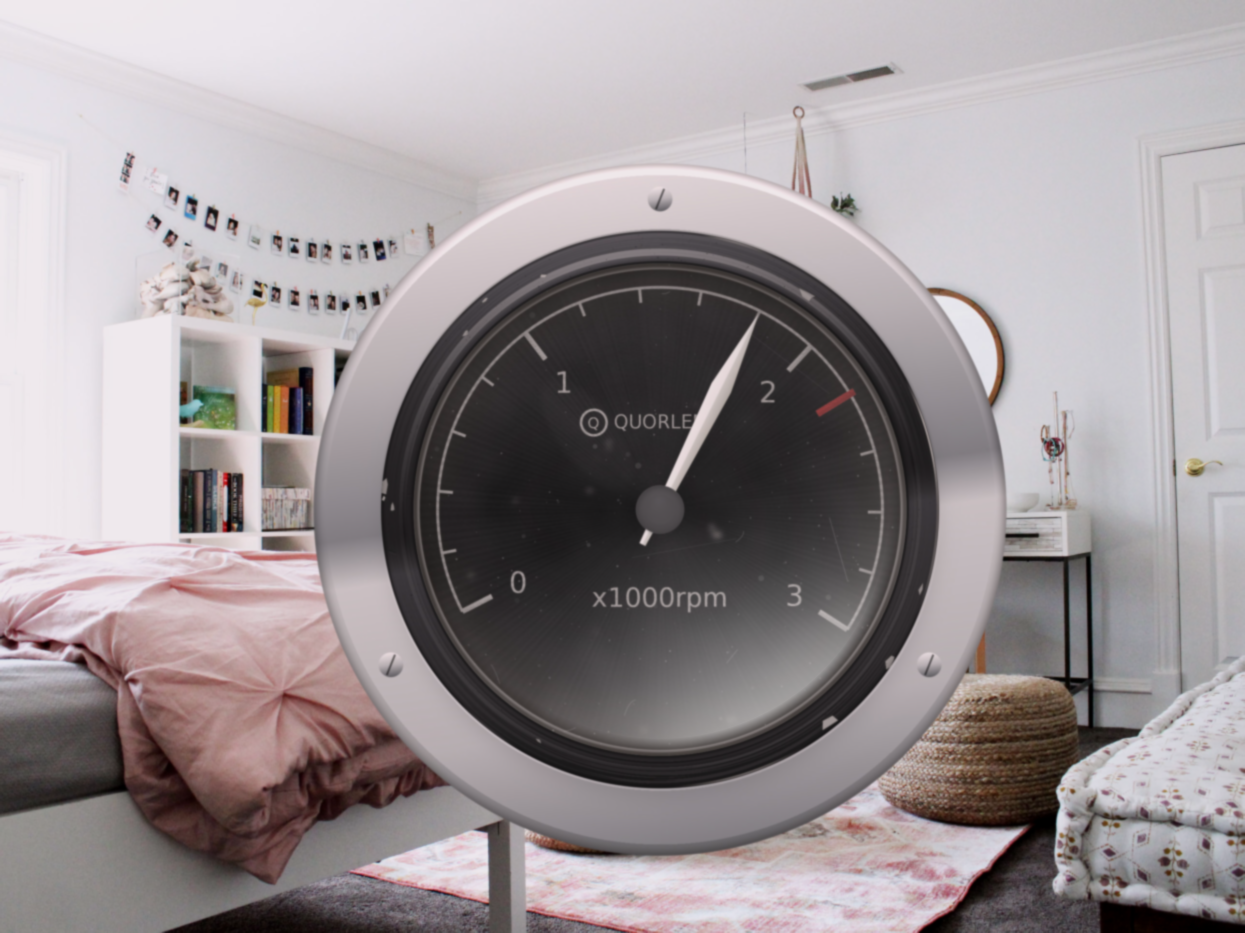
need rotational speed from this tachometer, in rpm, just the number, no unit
1800
